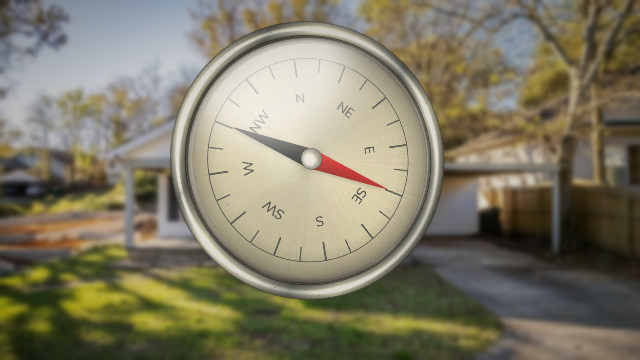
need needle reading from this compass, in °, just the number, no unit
120
